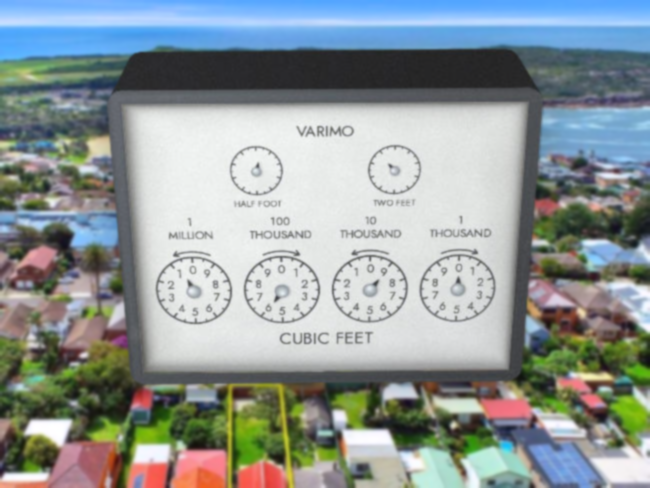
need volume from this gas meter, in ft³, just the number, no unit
59000
